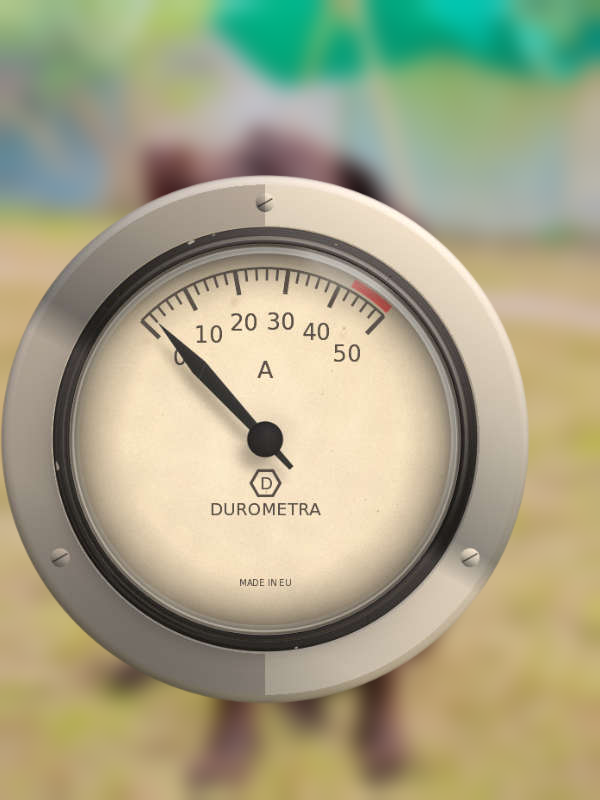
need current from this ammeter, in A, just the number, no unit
2
